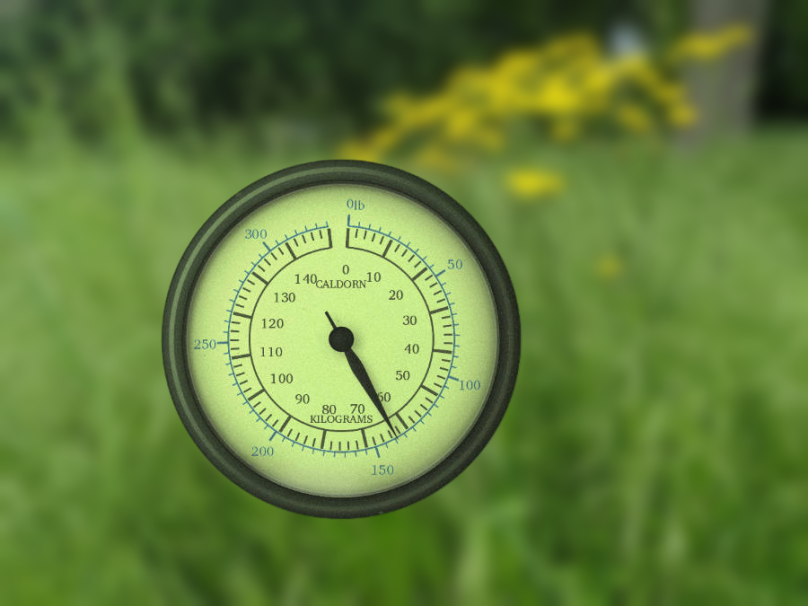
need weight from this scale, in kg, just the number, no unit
63
